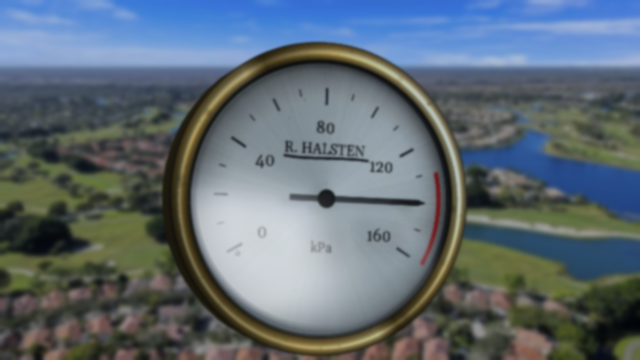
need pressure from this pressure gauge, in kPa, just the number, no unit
140
